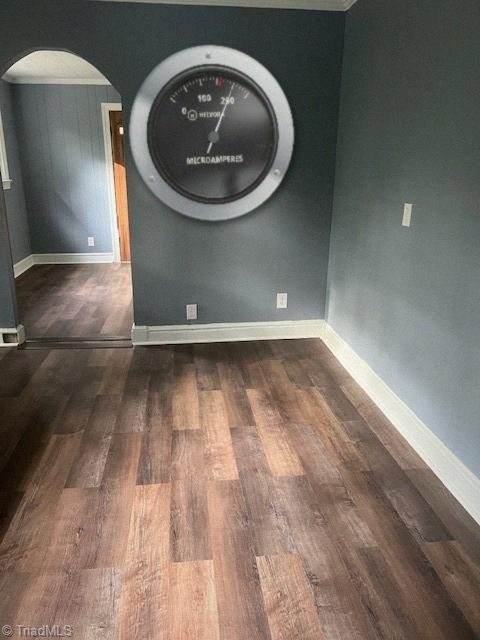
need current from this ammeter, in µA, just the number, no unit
200
